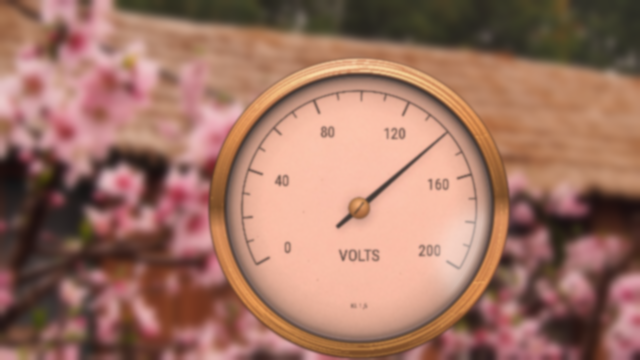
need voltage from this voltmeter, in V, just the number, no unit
140
